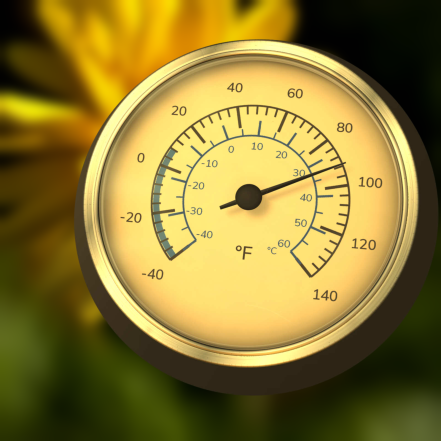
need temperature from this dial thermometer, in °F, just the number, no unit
92
